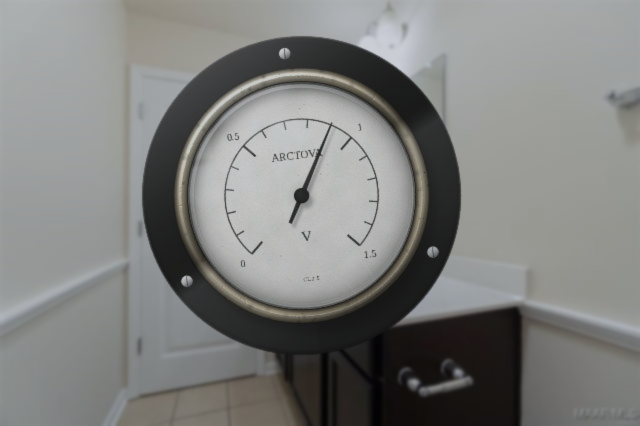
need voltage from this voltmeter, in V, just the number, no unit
0.9
